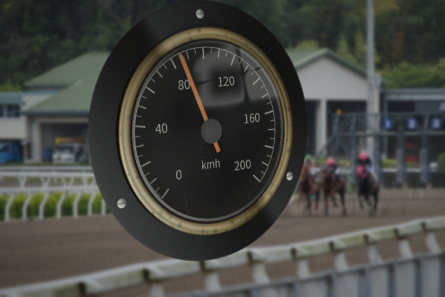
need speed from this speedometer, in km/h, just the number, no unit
85
